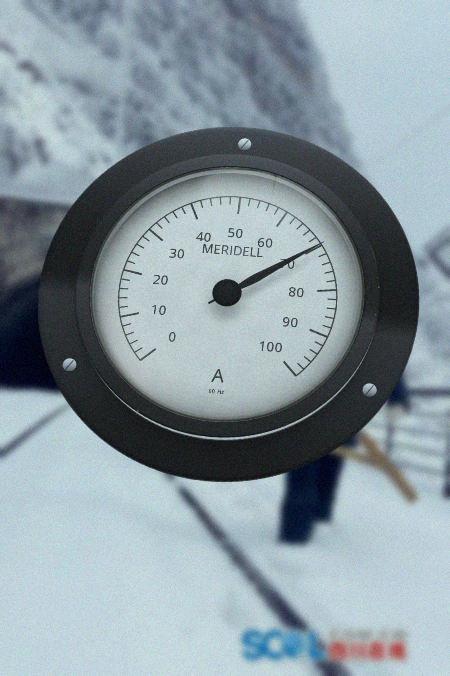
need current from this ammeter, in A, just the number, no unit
70
